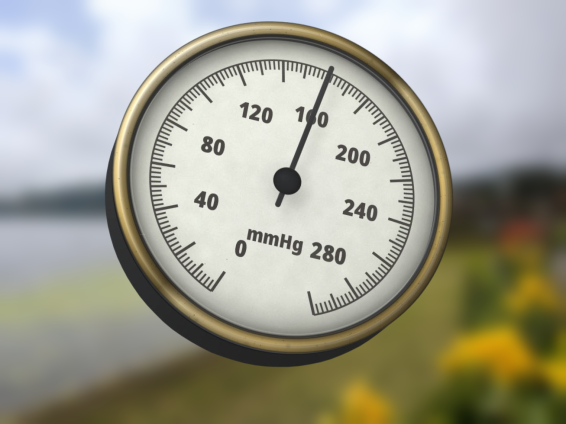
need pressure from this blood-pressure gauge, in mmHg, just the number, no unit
160
